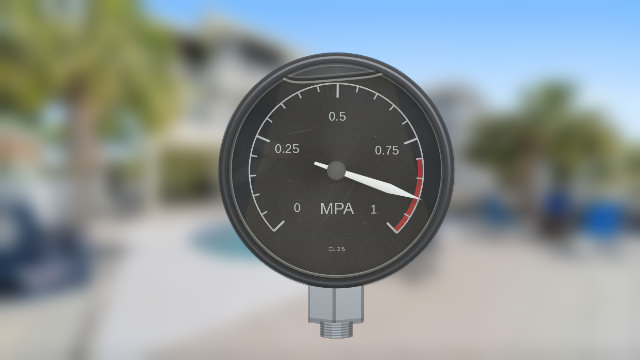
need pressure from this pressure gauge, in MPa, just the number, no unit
0.9
